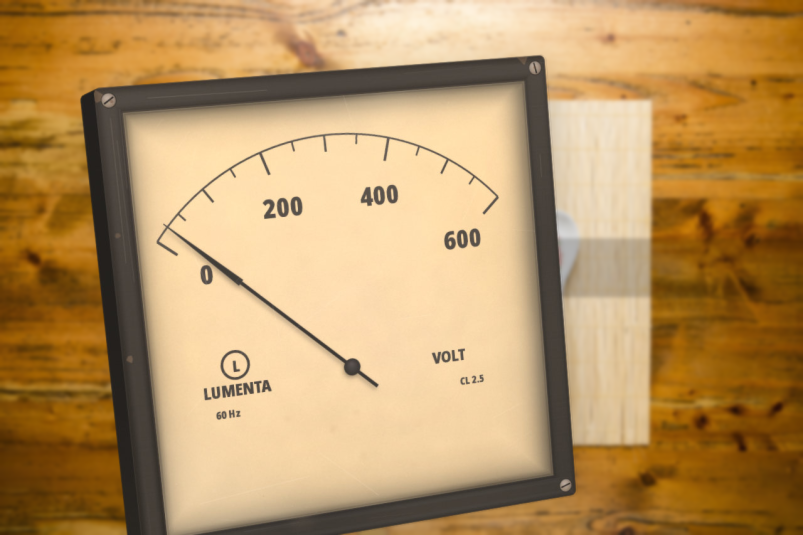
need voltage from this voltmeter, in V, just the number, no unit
25
